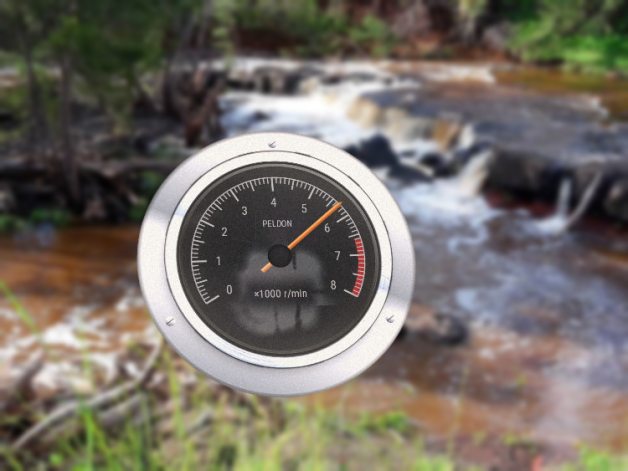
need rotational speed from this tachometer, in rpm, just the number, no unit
5700
